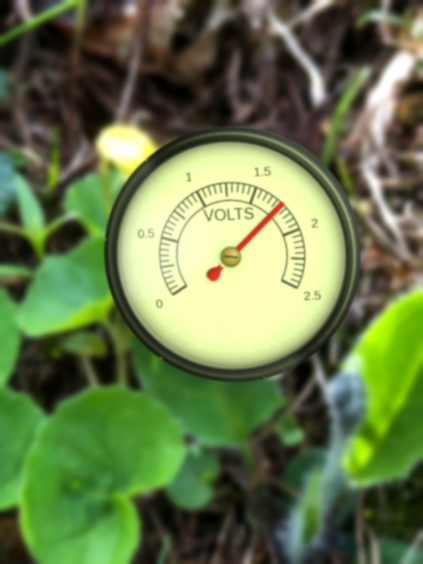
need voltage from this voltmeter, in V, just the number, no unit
1.75
